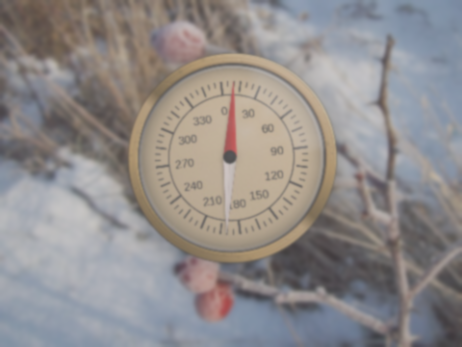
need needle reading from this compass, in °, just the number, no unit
10
